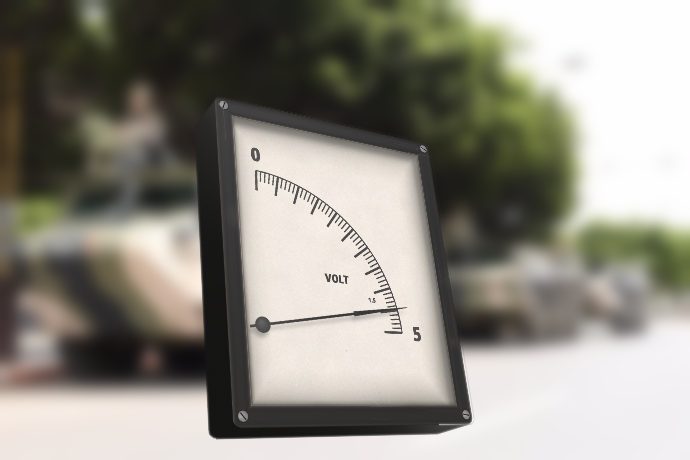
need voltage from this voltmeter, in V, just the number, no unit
4.5
